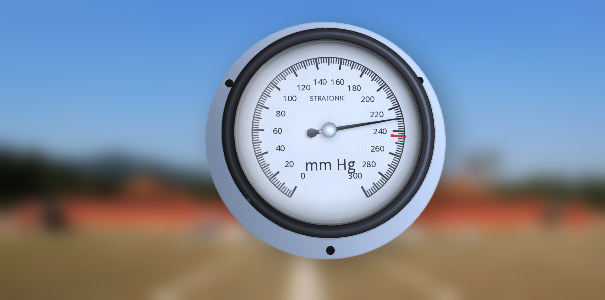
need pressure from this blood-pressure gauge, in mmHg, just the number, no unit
230
